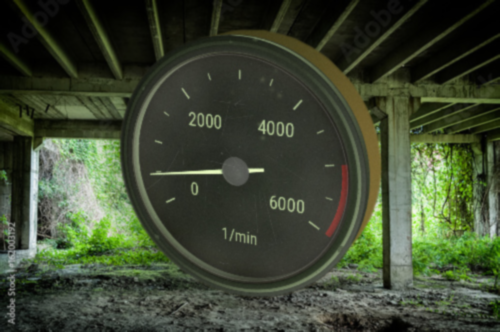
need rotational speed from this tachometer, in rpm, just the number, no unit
500
